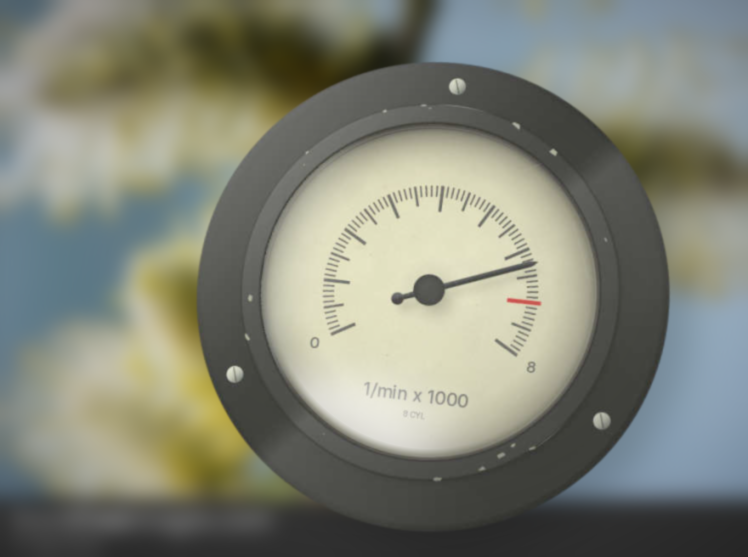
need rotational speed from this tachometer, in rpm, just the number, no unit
6300
